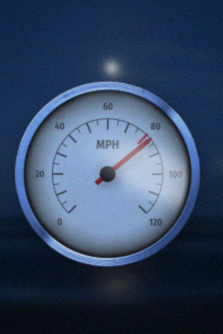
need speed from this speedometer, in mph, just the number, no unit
82.5
